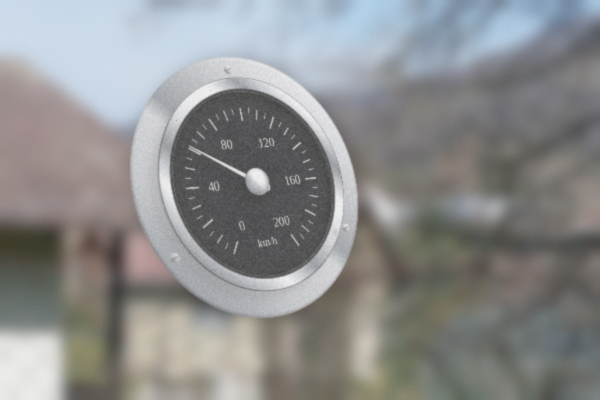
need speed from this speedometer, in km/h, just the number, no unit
60
